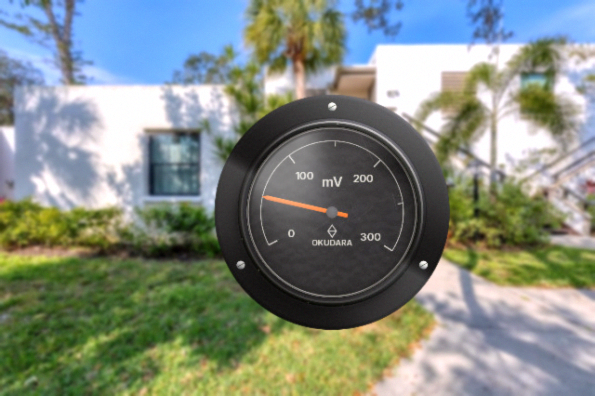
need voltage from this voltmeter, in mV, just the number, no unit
50
